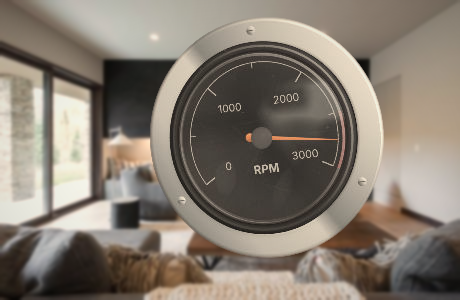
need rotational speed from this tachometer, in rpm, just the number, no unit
2750
